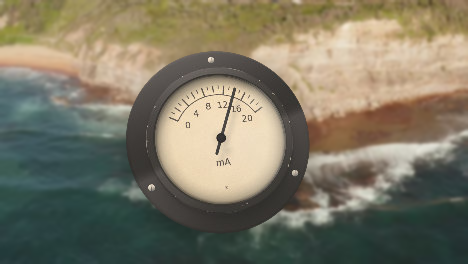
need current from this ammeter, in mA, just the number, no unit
14
